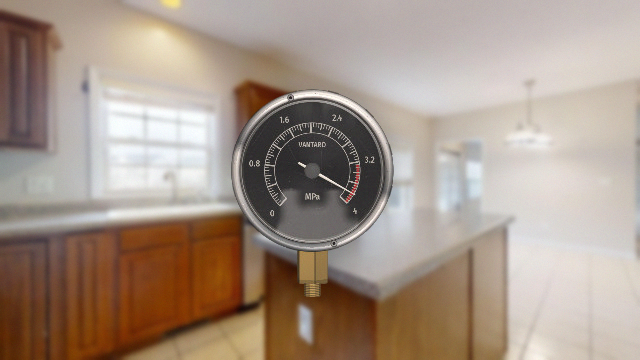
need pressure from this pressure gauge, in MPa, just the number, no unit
3.8
